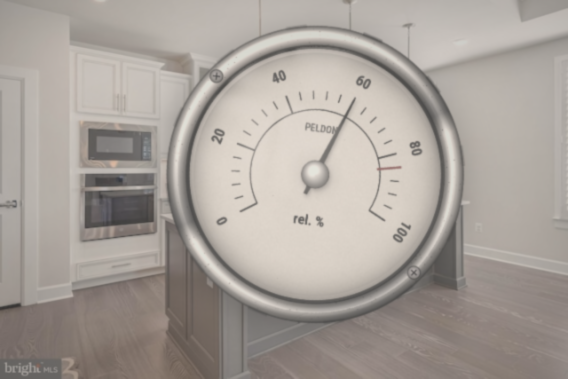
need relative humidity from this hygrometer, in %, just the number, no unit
60
